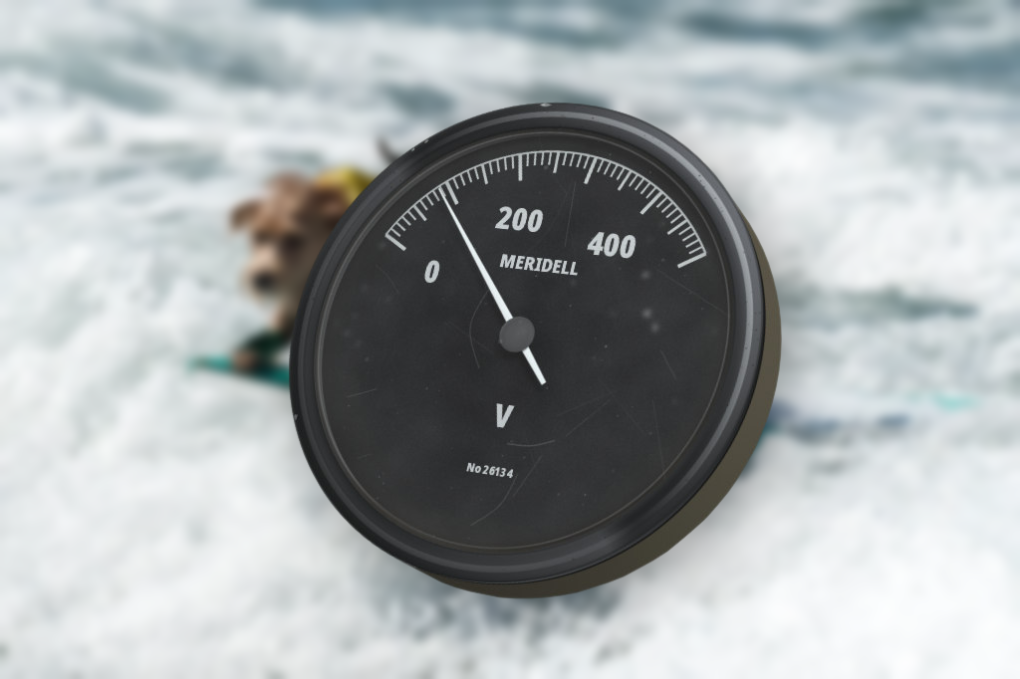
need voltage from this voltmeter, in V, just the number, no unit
90
